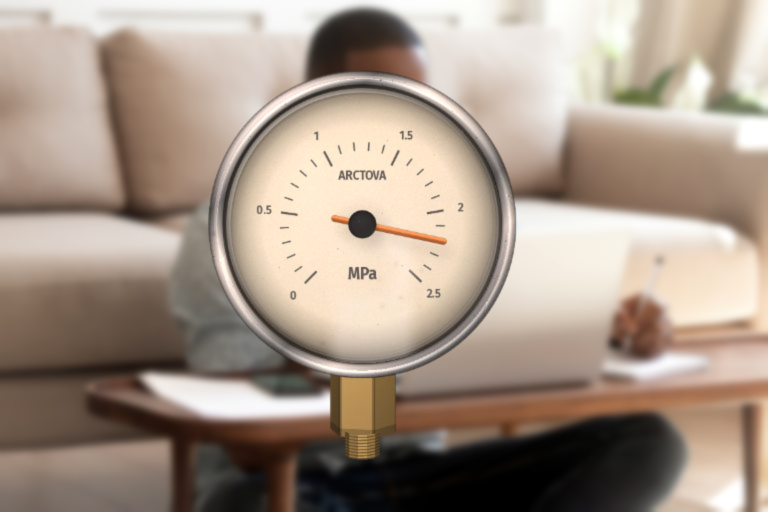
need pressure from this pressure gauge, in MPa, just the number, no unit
2.2
